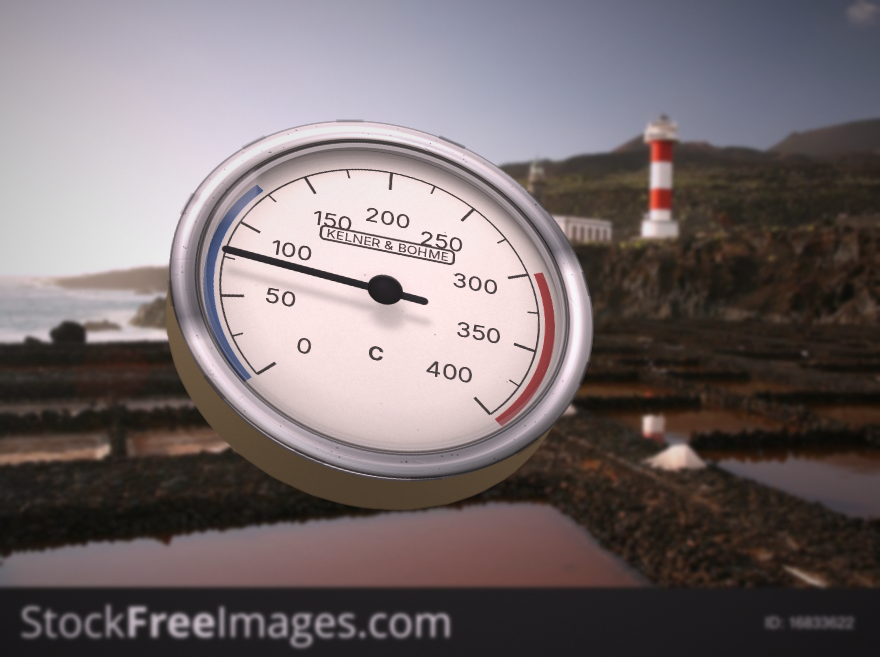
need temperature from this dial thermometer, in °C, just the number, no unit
75
